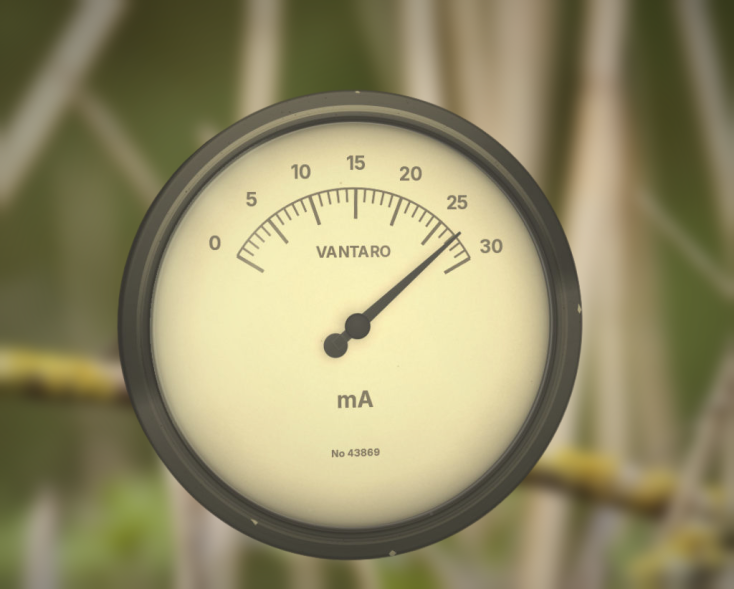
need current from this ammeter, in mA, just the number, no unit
27
